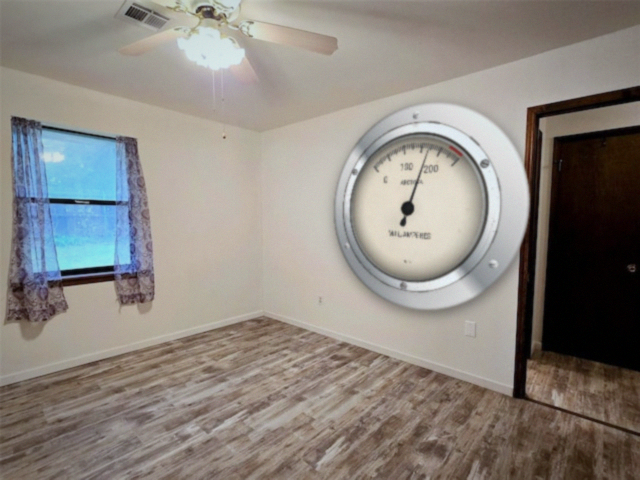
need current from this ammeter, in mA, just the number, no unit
175
